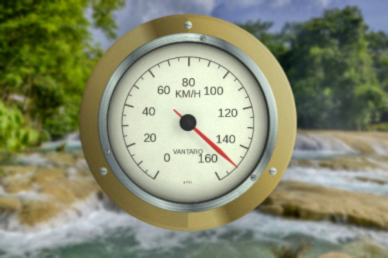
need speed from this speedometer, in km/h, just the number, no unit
150
